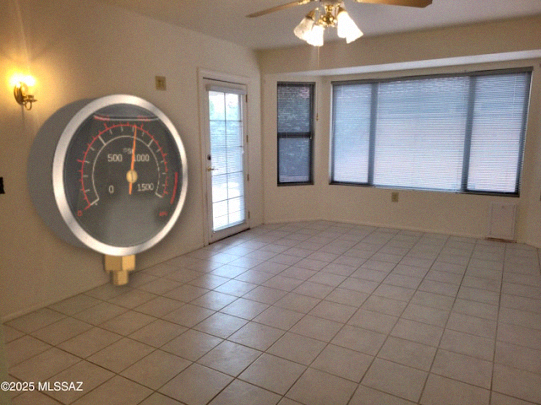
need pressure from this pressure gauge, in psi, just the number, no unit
800
